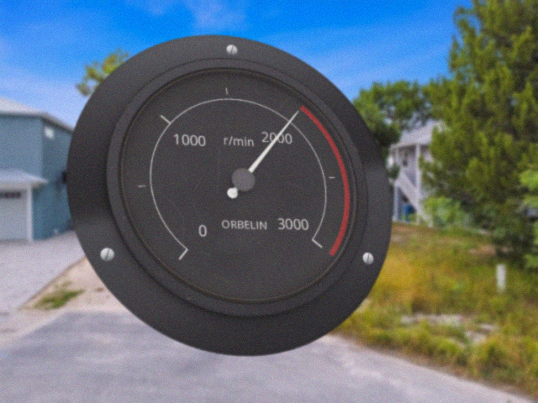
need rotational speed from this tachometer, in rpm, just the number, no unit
2000
